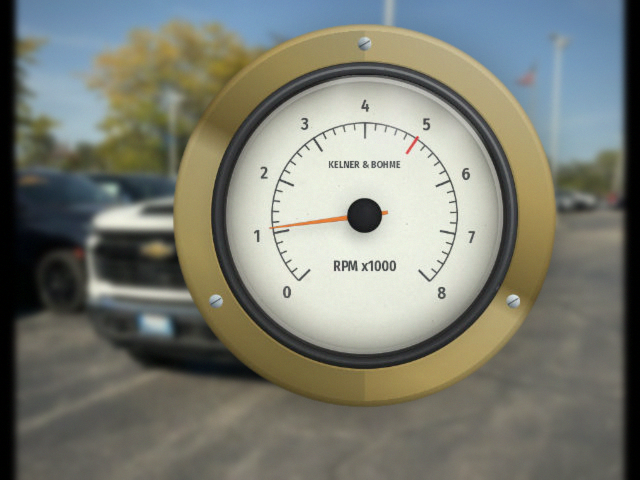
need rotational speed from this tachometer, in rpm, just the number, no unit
1100
